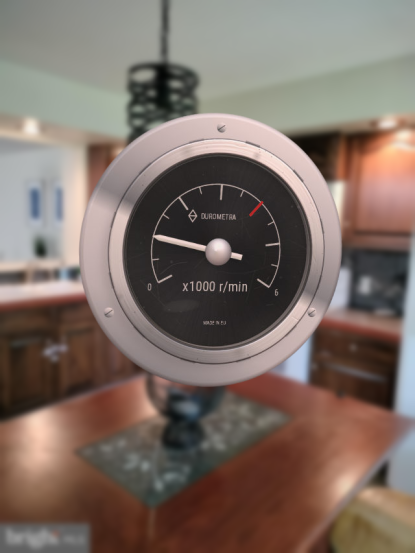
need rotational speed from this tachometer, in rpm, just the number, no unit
1000
